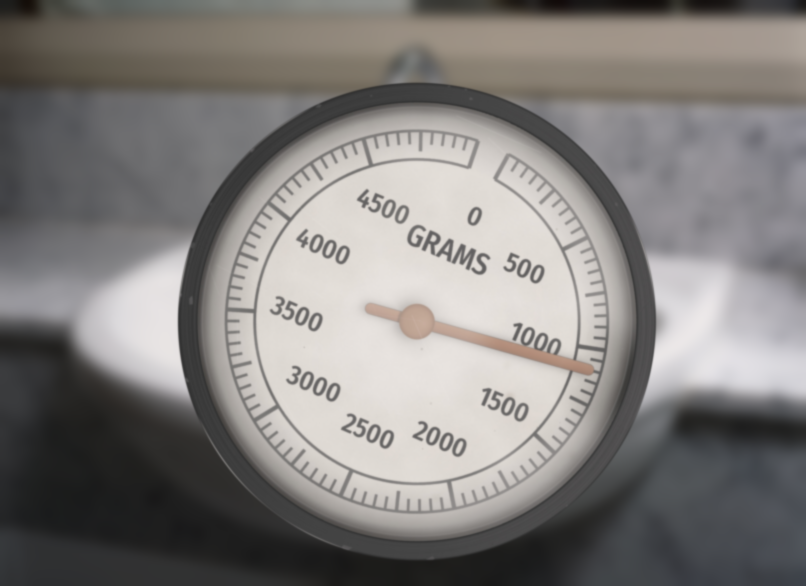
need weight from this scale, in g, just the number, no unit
1100
